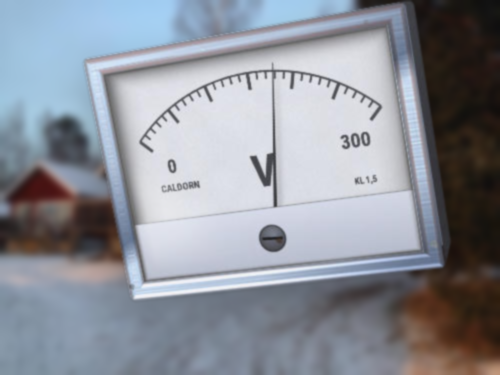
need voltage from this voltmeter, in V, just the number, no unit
180
